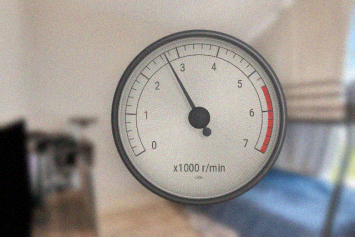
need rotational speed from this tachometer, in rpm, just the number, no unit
2700
